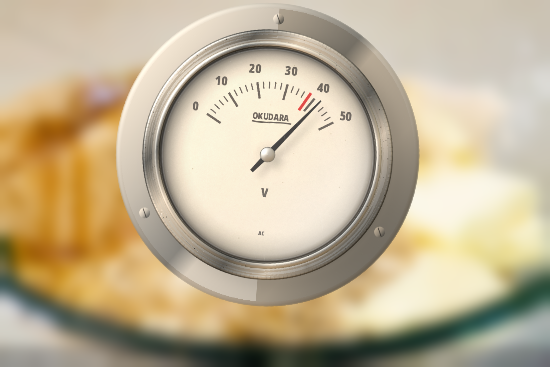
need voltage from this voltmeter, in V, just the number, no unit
42
